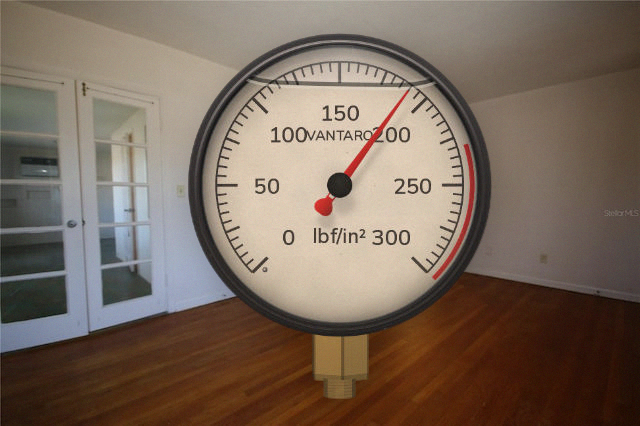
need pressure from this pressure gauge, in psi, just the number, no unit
190
